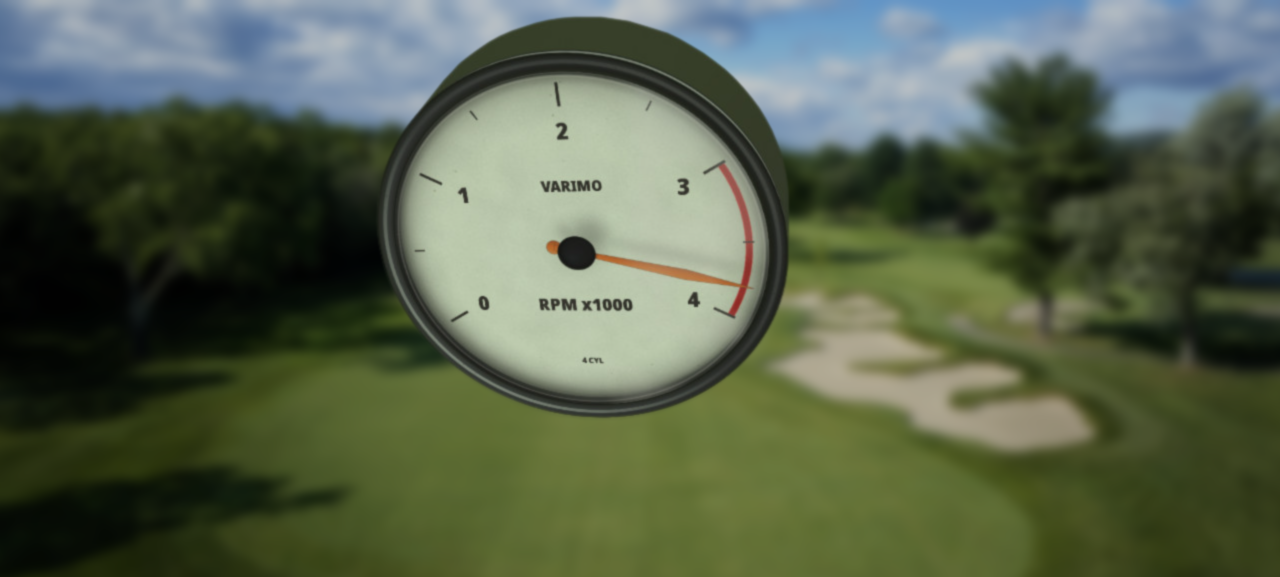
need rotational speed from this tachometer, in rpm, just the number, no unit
3750
